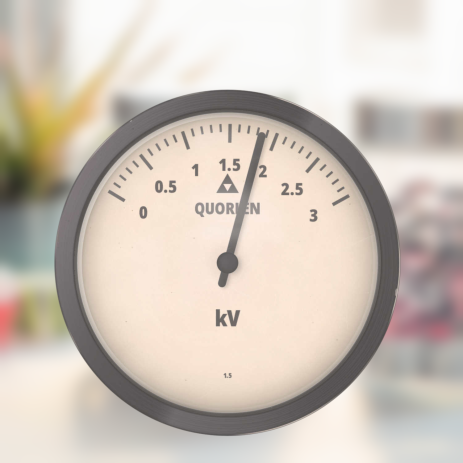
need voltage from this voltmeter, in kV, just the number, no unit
1.85
